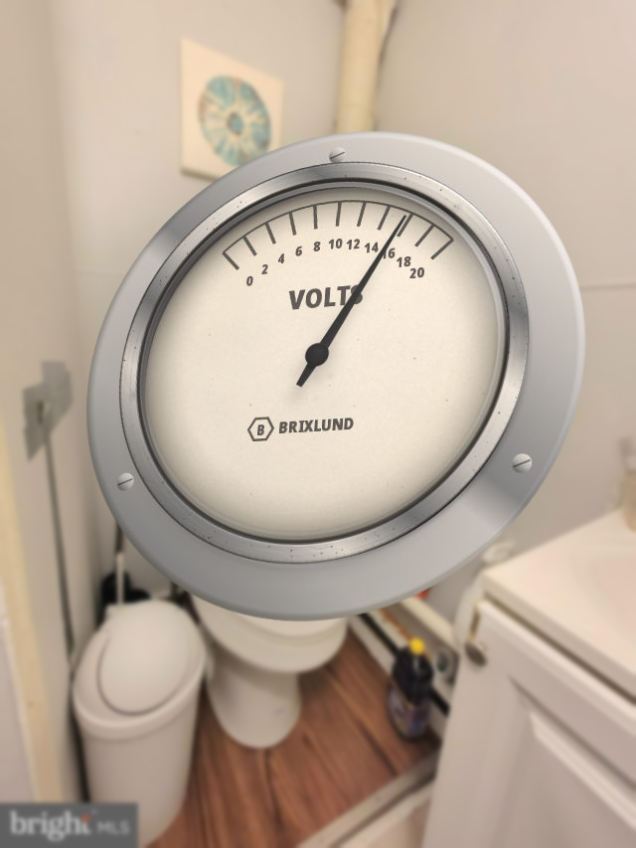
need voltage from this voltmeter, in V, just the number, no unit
16
